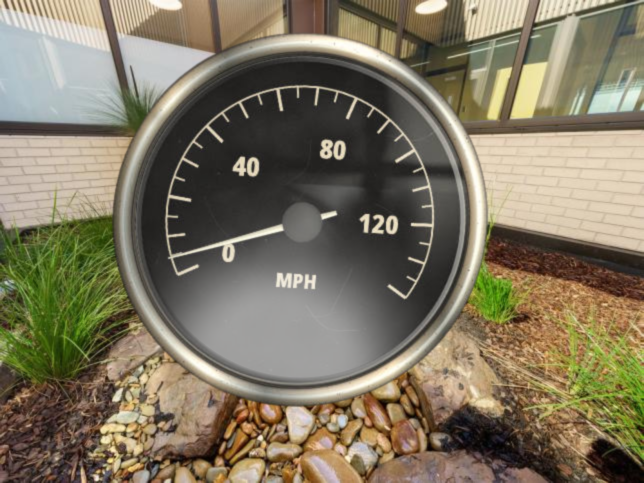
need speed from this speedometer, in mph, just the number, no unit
5
